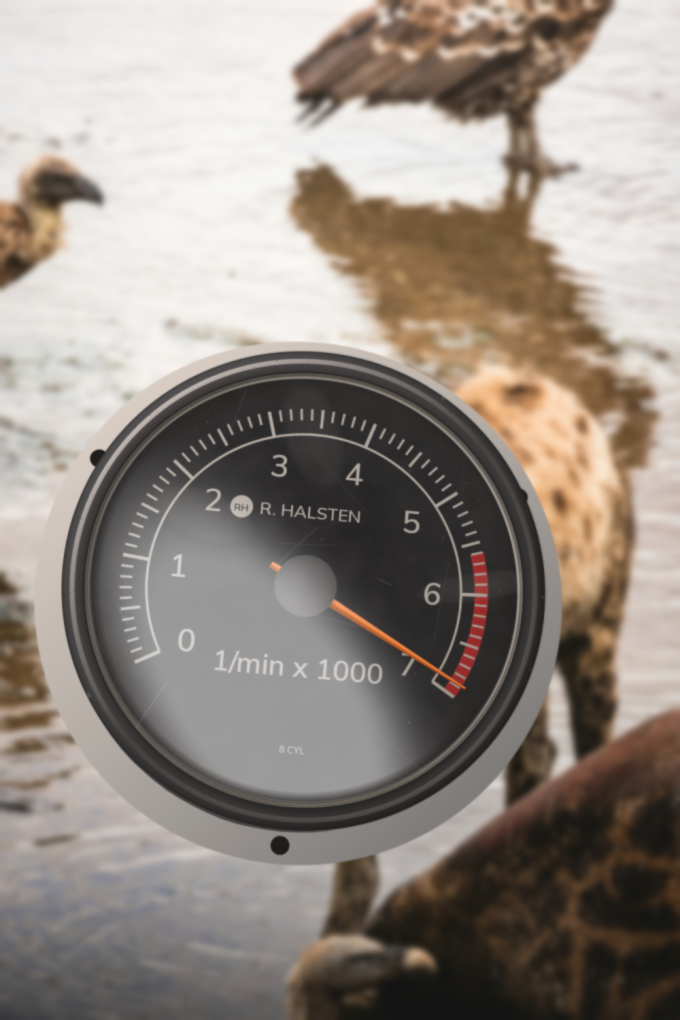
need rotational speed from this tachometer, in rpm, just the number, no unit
6900
